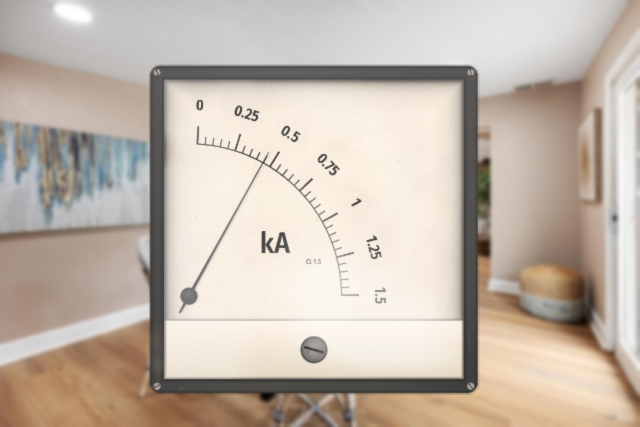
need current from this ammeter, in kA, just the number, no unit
0.45
